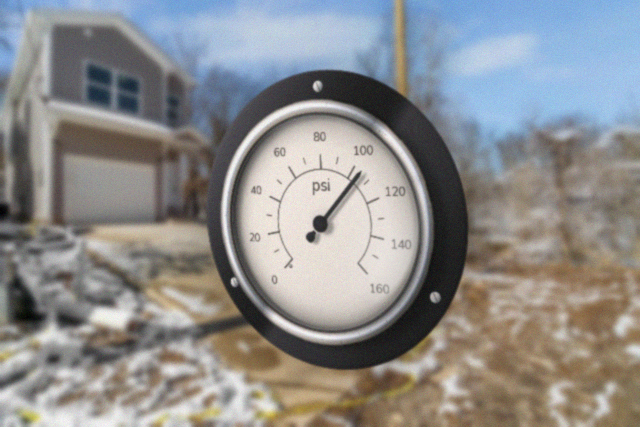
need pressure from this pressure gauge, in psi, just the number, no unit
105
